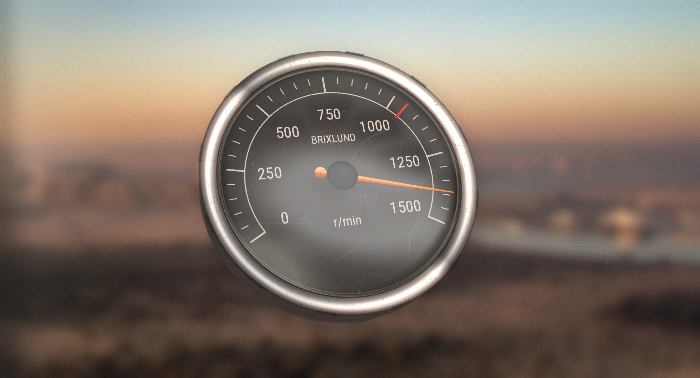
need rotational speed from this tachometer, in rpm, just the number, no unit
1400
